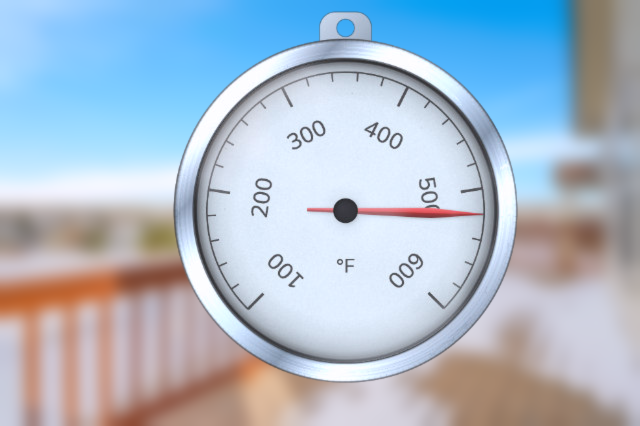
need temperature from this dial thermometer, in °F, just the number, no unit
520
